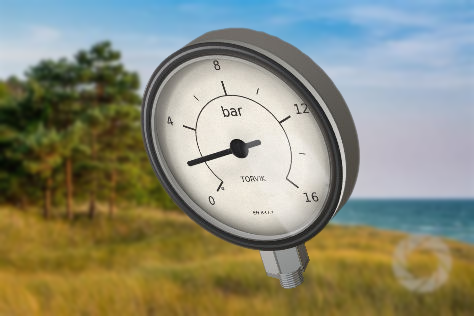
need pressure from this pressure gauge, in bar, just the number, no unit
2
